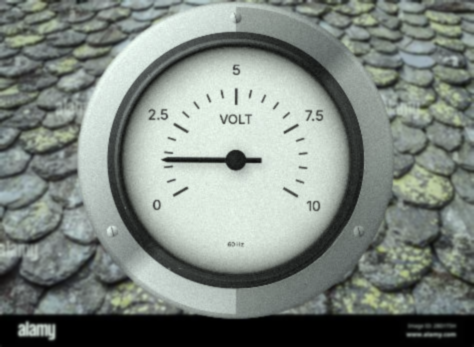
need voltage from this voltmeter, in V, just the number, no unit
1.25
